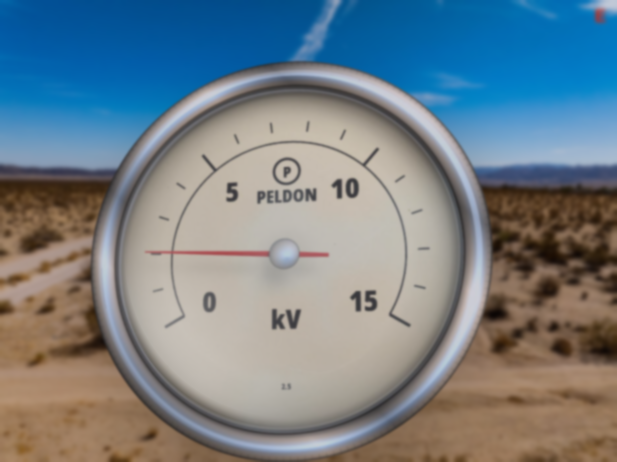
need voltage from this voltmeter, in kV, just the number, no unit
2
